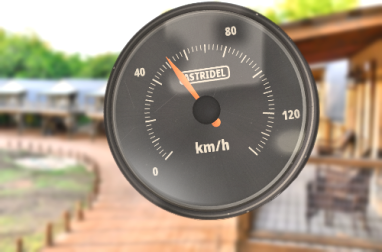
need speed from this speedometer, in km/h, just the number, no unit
52
